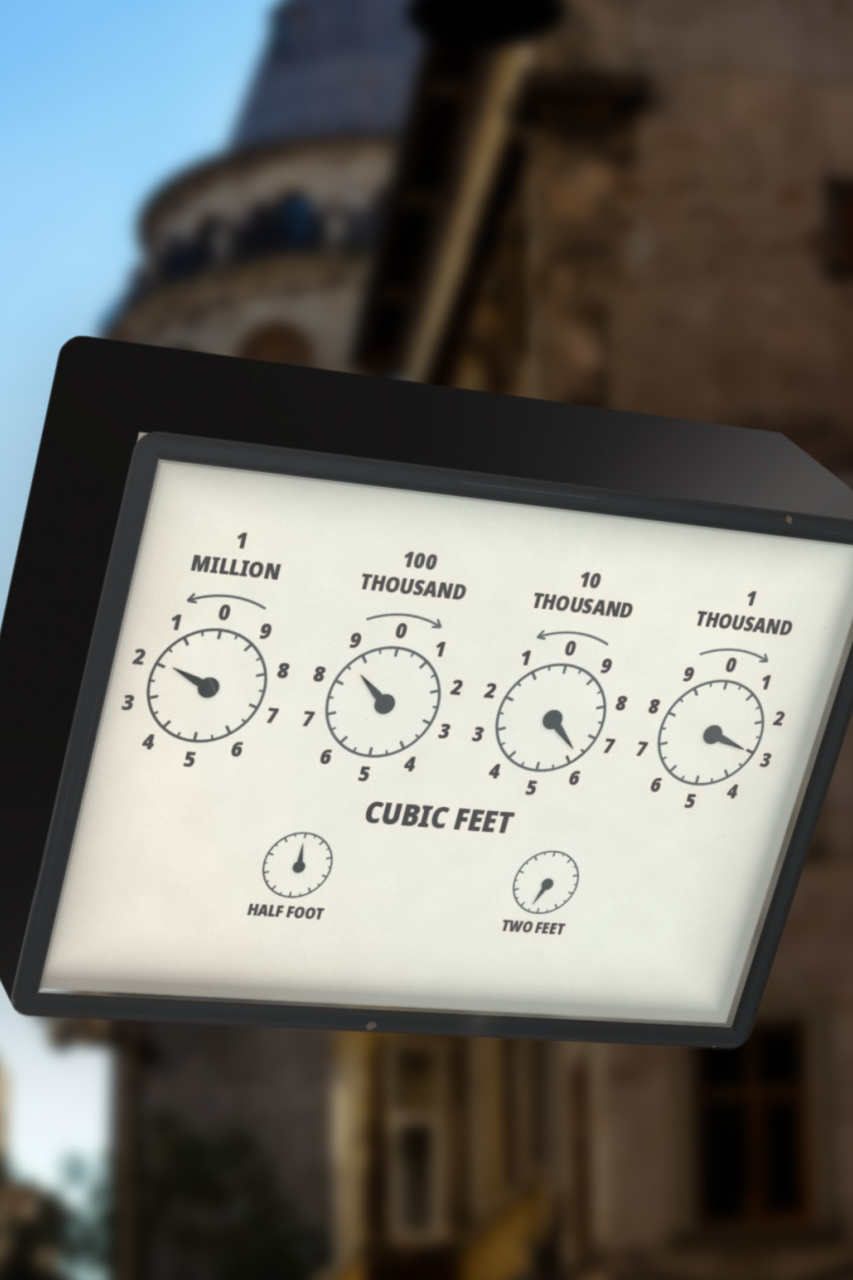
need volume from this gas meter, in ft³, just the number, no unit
186300
